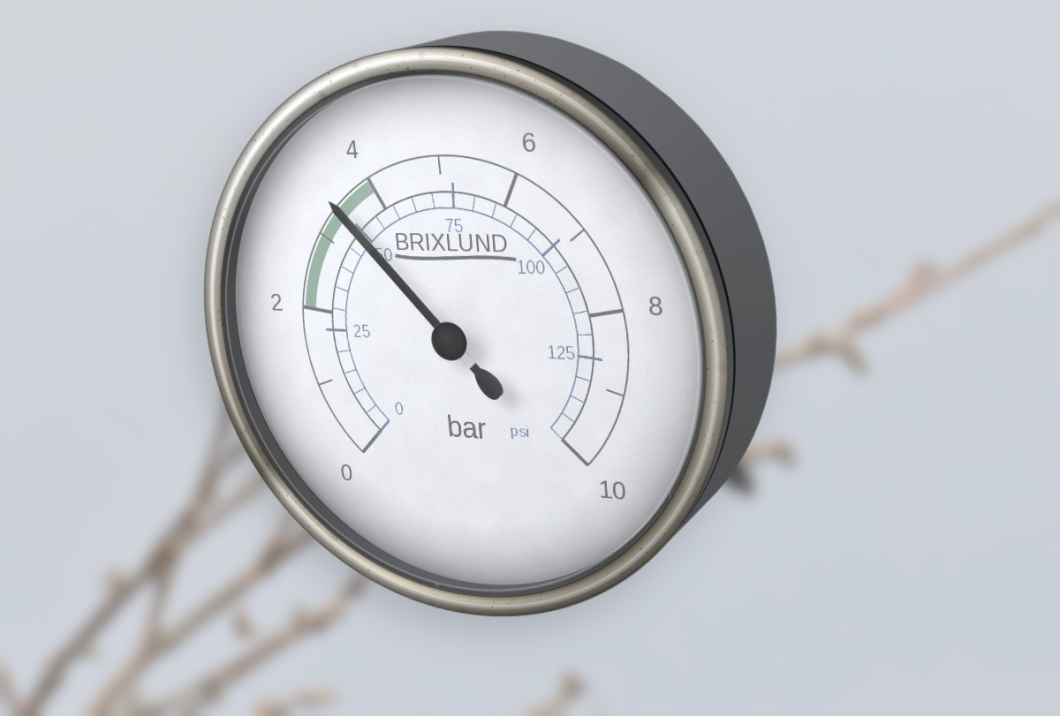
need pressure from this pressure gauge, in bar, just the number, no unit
3.5
